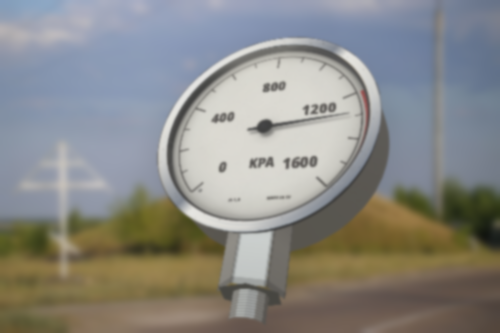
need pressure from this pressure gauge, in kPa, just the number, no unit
1300
